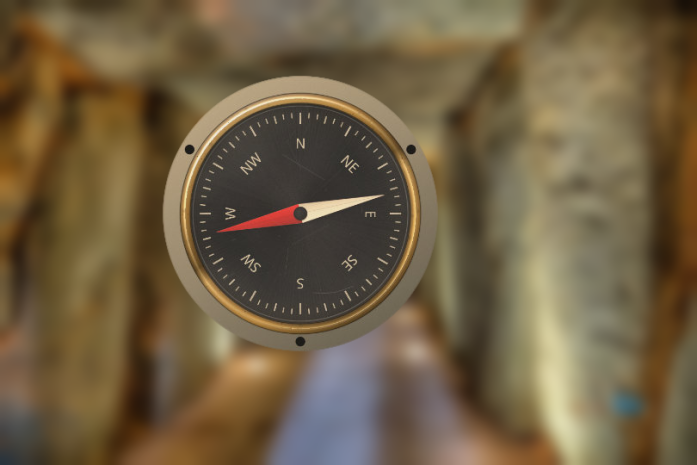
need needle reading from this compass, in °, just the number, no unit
257.5
